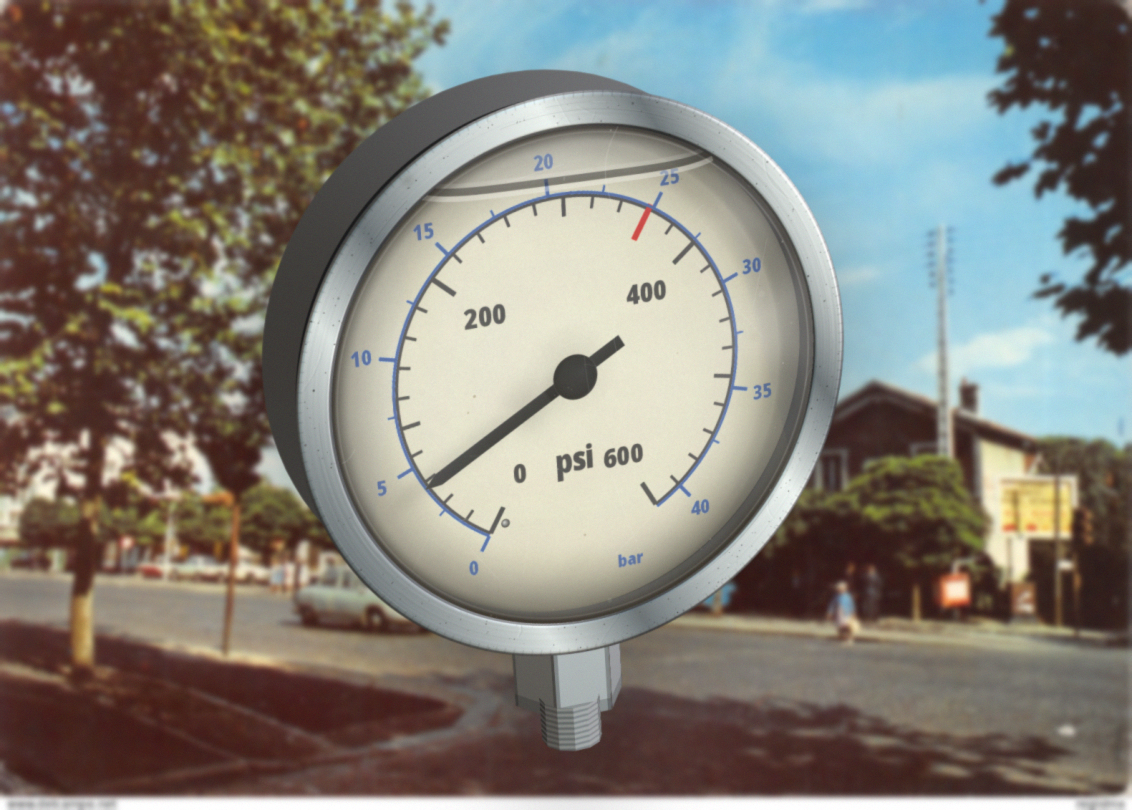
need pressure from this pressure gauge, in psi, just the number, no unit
60
